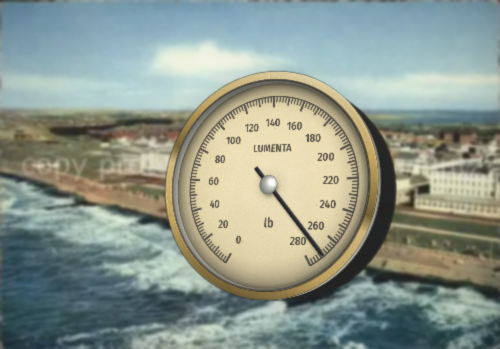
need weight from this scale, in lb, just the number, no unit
270
